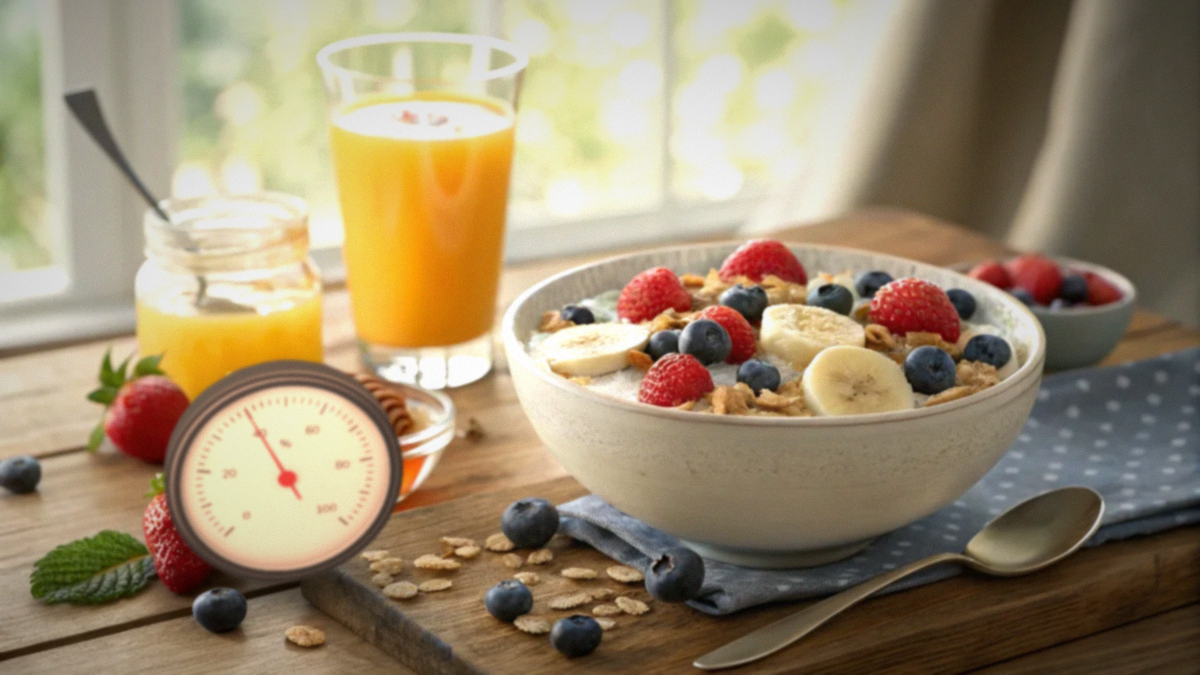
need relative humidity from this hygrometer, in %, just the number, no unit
40
